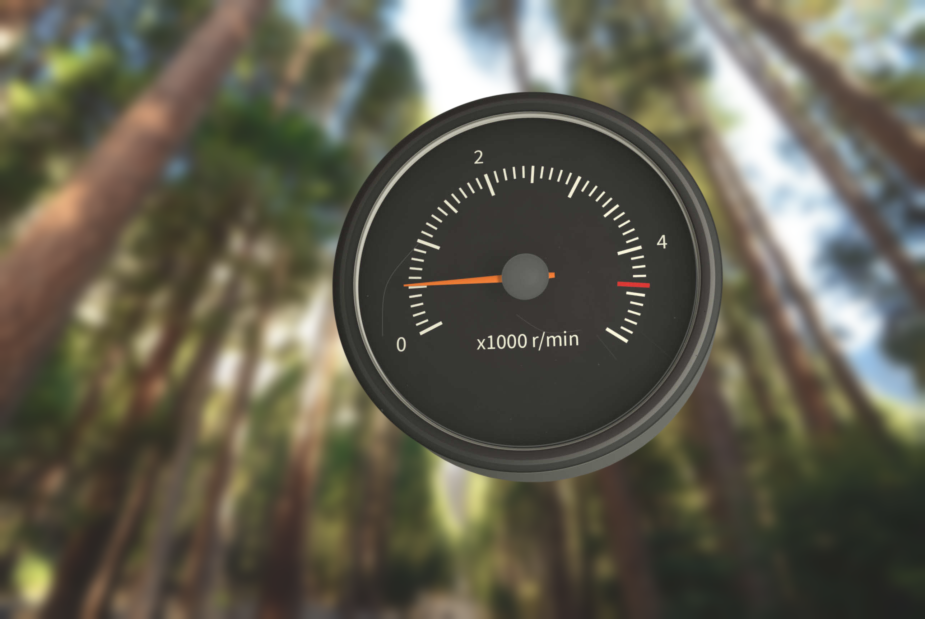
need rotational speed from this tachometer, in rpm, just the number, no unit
500
